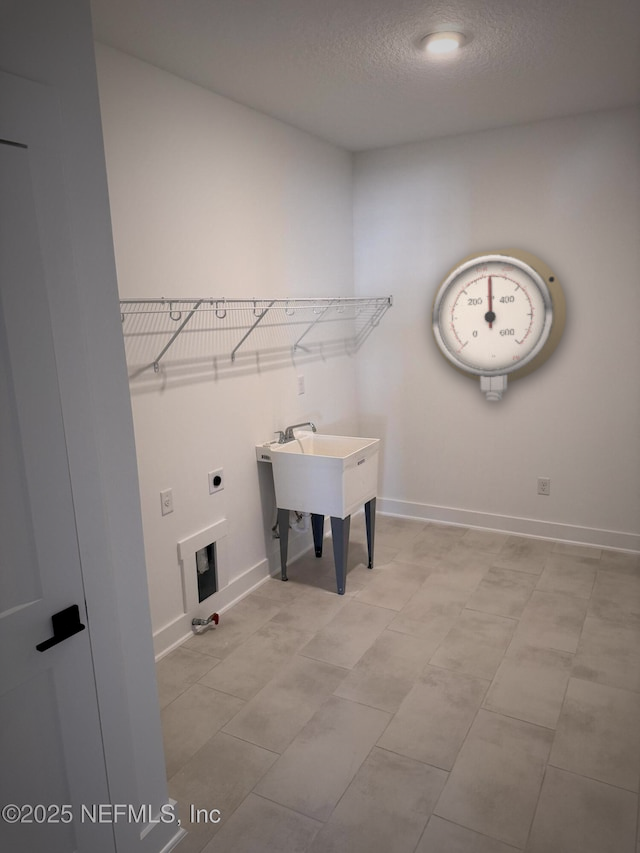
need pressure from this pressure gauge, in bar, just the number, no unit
300
